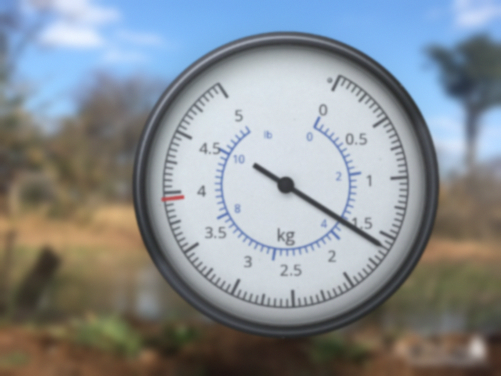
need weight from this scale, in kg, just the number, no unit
1.6
